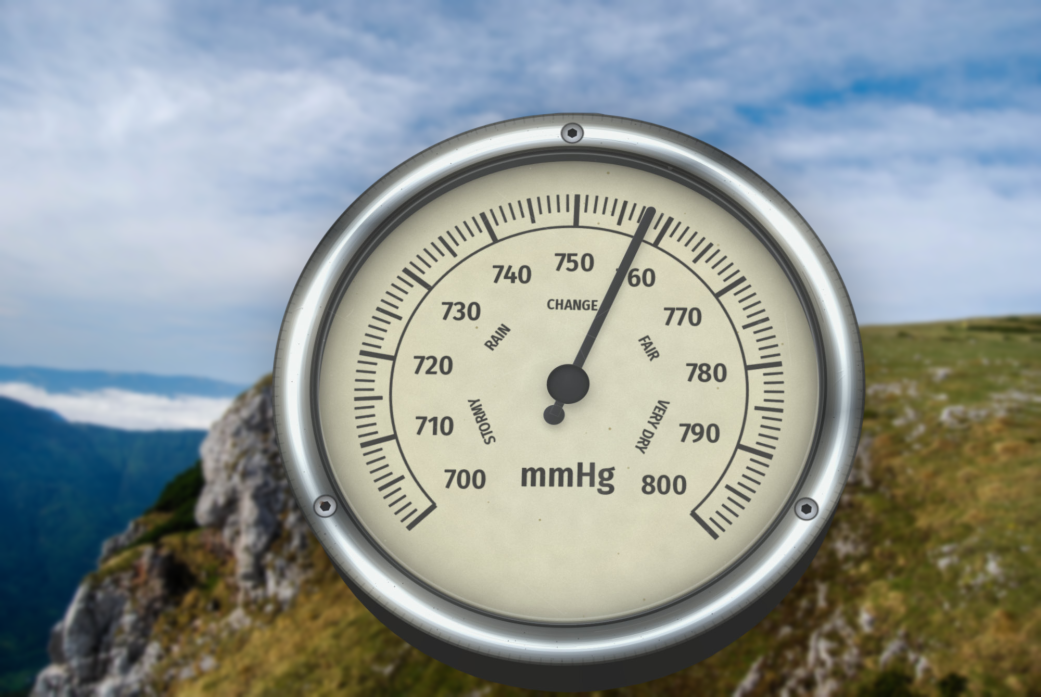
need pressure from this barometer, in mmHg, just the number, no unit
758
